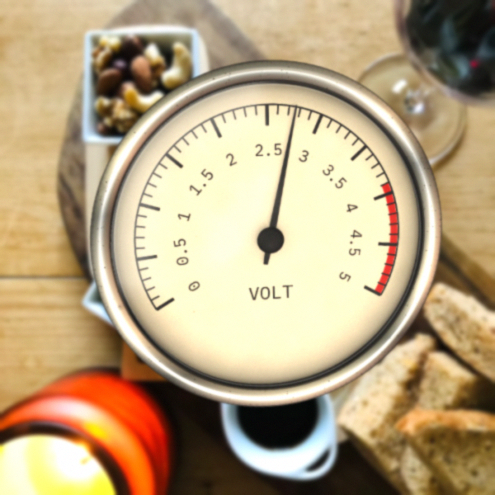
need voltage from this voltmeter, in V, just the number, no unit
2.75
